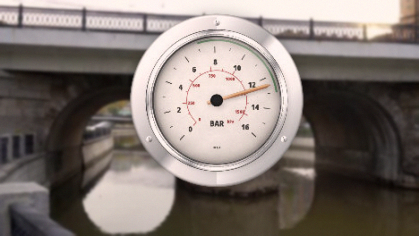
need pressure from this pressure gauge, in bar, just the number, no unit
12.5
